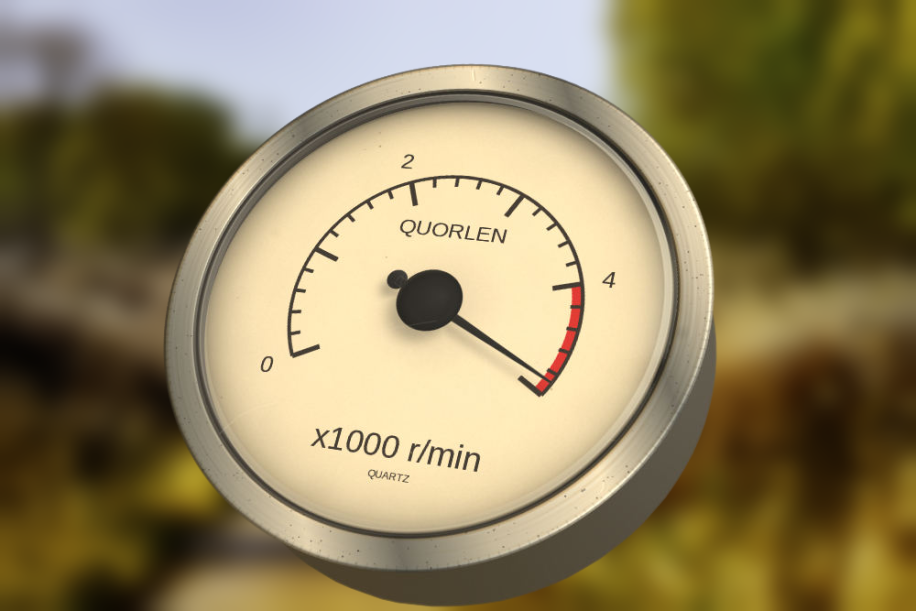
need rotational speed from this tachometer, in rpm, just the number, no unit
4900
